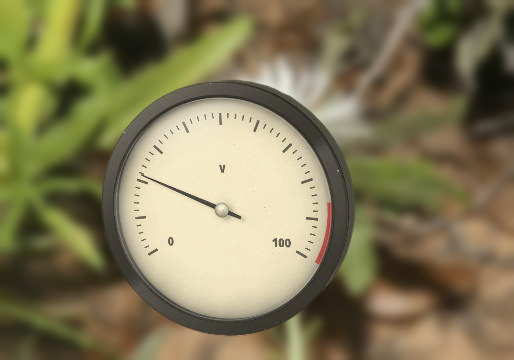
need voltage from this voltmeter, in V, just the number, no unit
22
